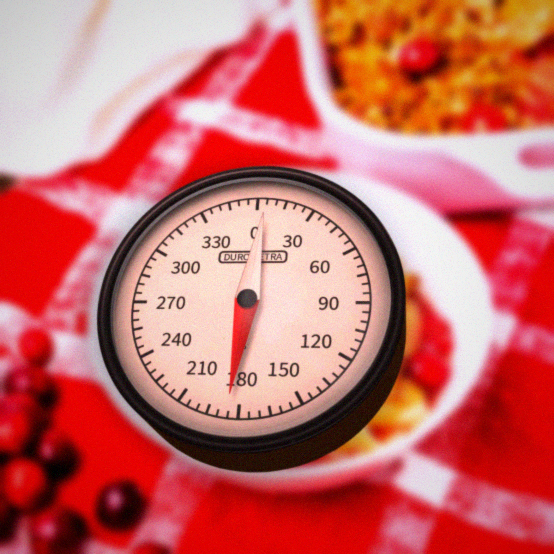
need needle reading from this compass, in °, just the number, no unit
185
